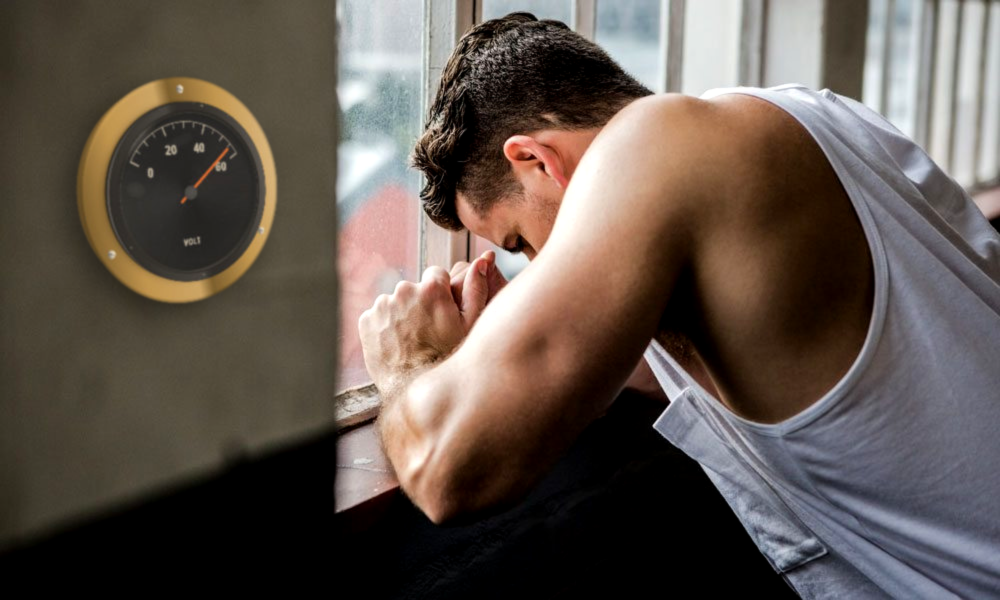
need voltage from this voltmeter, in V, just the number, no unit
55
